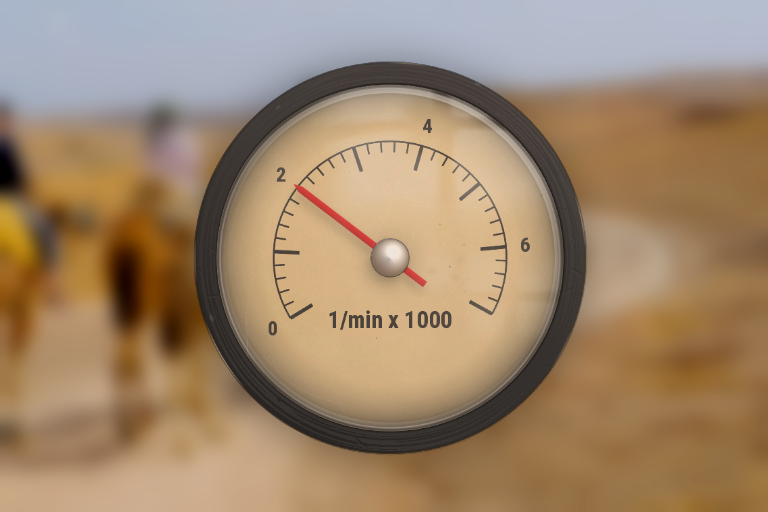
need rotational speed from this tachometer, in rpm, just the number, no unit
2000
